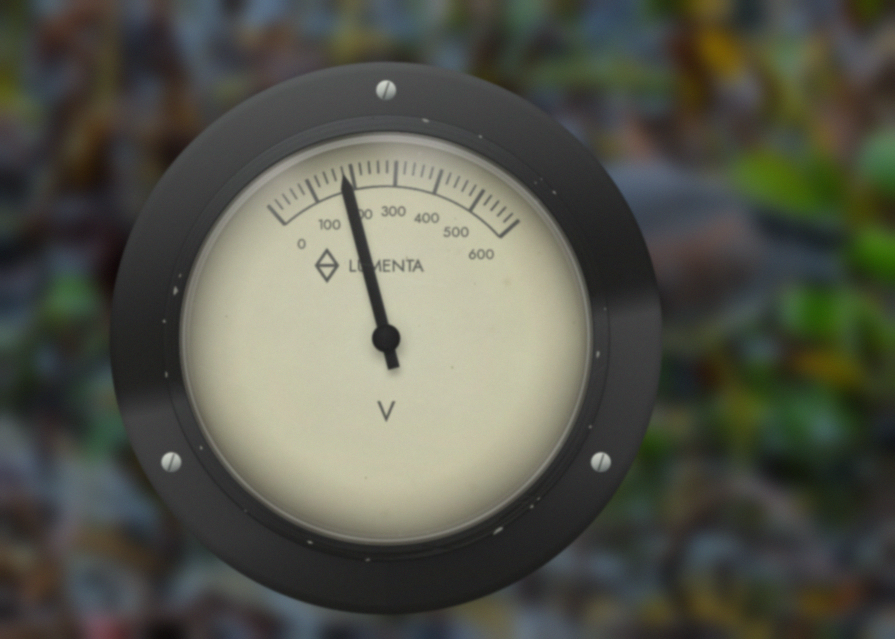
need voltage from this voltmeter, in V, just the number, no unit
180
